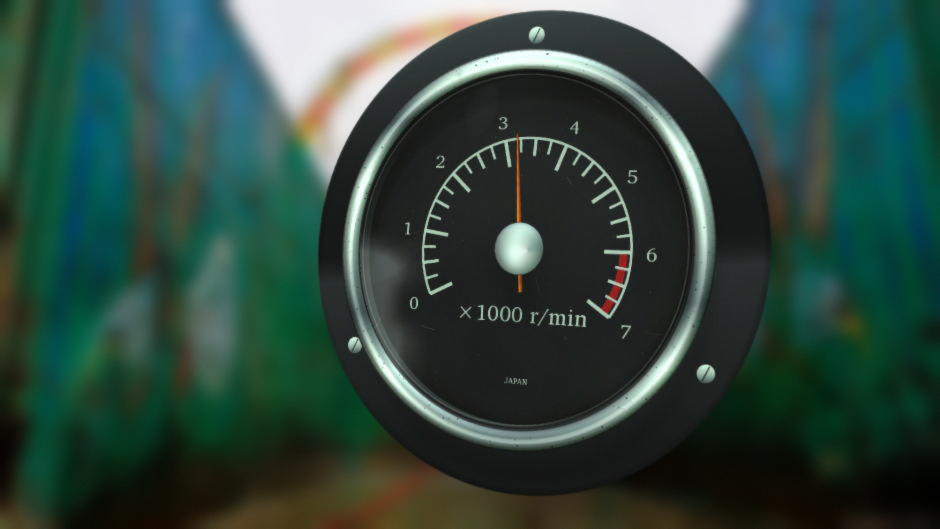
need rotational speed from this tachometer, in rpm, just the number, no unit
3250
